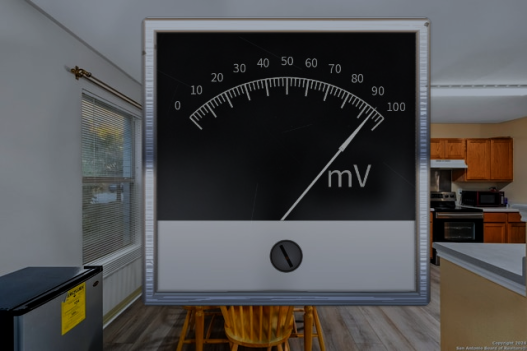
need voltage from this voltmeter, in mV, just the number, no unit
94
